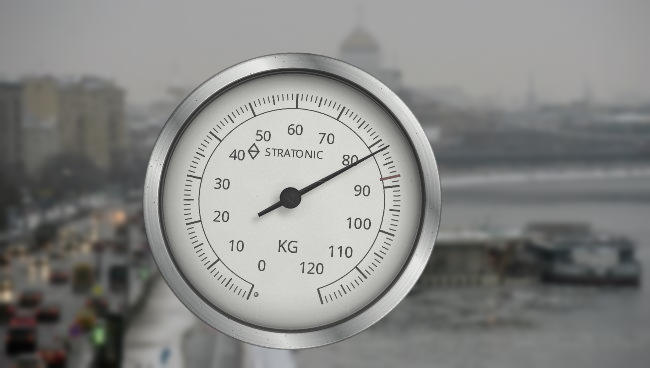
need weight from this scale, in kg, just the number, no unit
82
